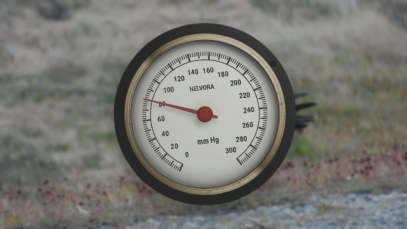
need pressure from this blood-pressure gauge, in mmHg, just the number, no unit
80
